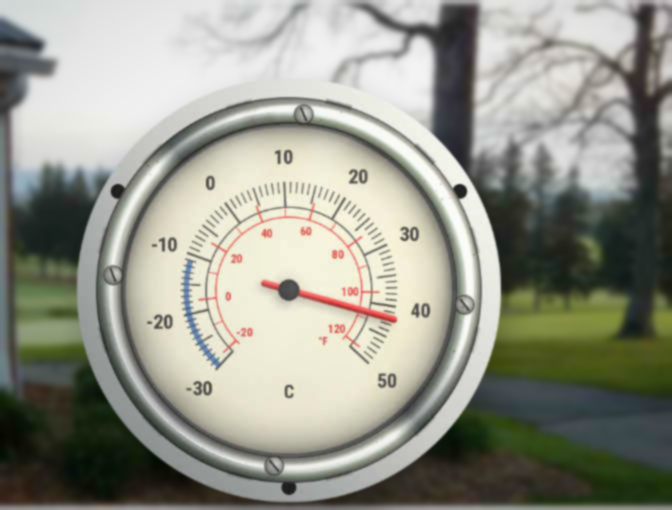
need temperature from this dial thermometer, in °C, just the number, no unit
42
